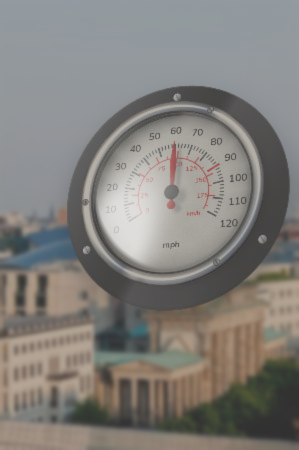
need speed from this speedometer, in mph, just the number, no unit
60
